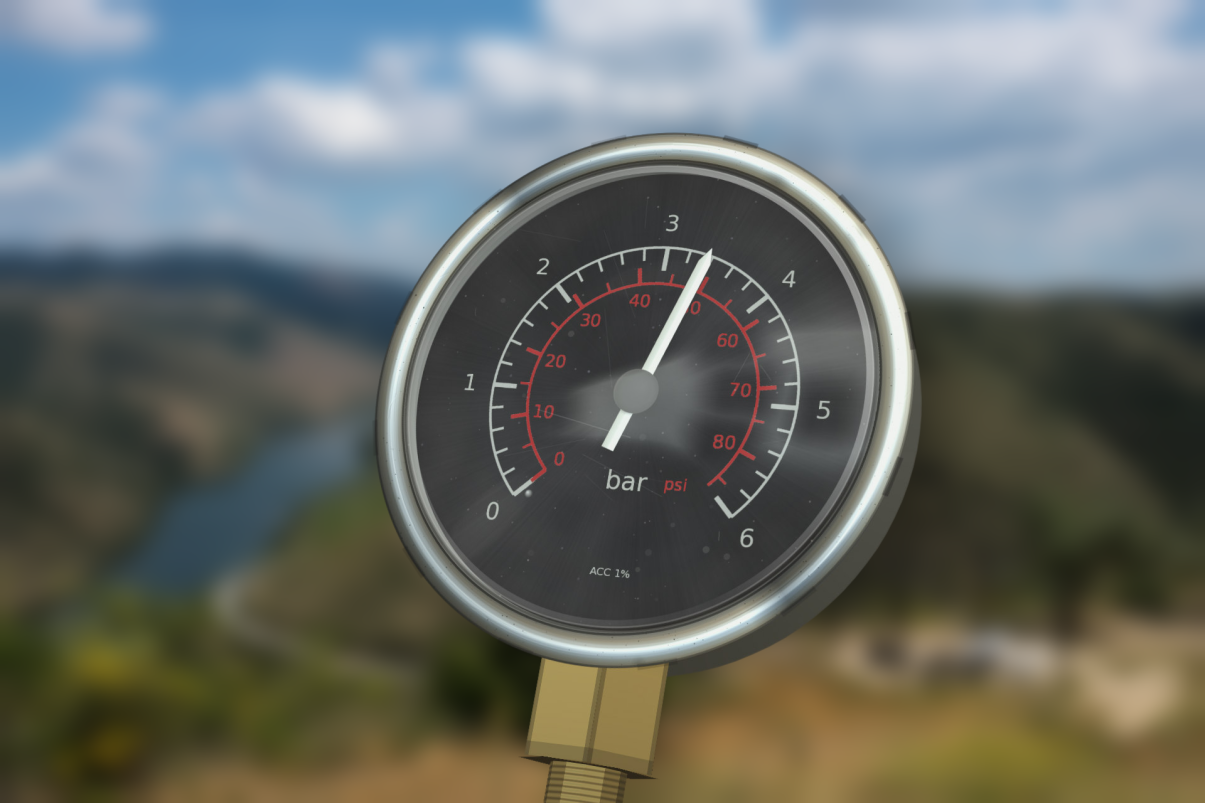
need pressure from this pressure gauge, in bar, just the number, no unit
3.4
